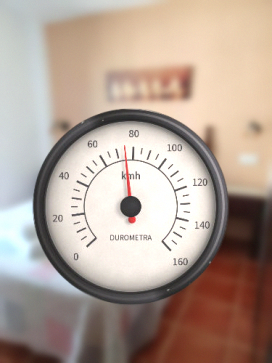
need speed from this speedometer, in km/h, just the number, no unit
75
